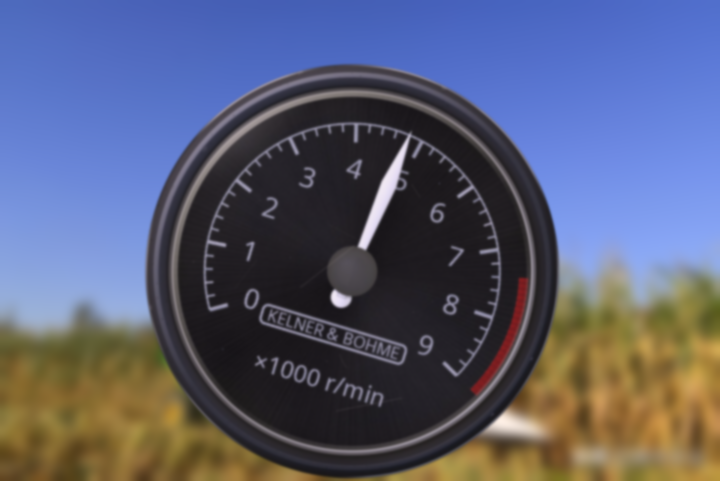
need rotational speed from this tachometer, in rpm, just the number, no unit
4800
